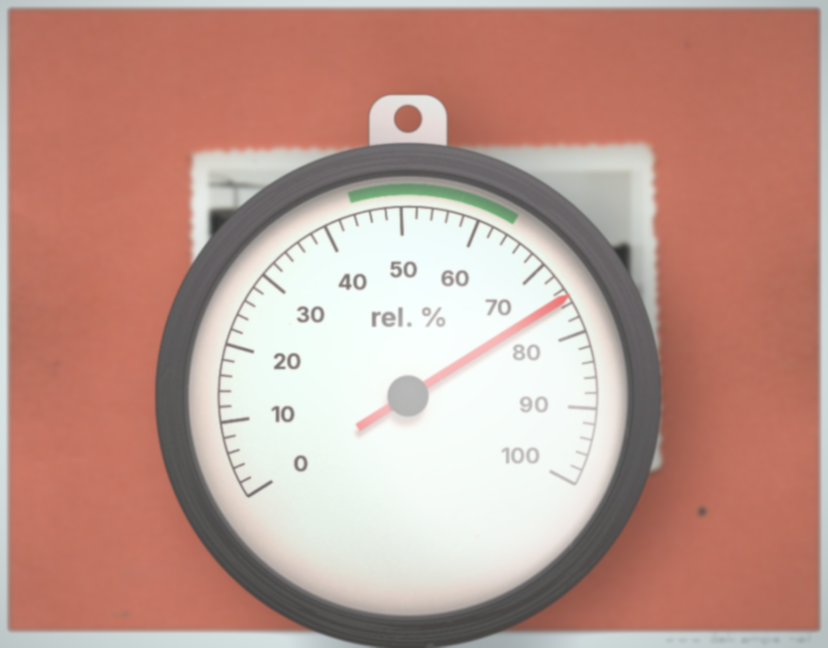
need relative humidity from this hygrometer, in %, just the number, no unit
75
